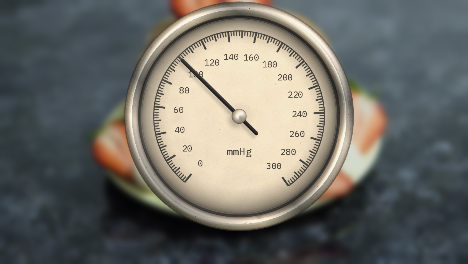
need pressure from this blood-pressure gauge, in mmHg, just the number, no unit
100
